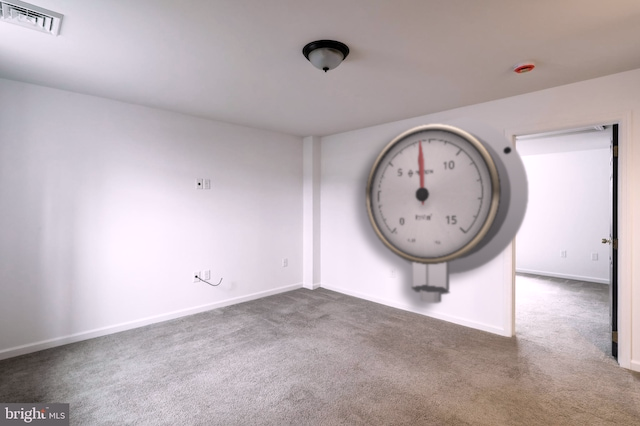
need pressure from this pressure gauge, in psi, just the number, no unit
7.5
